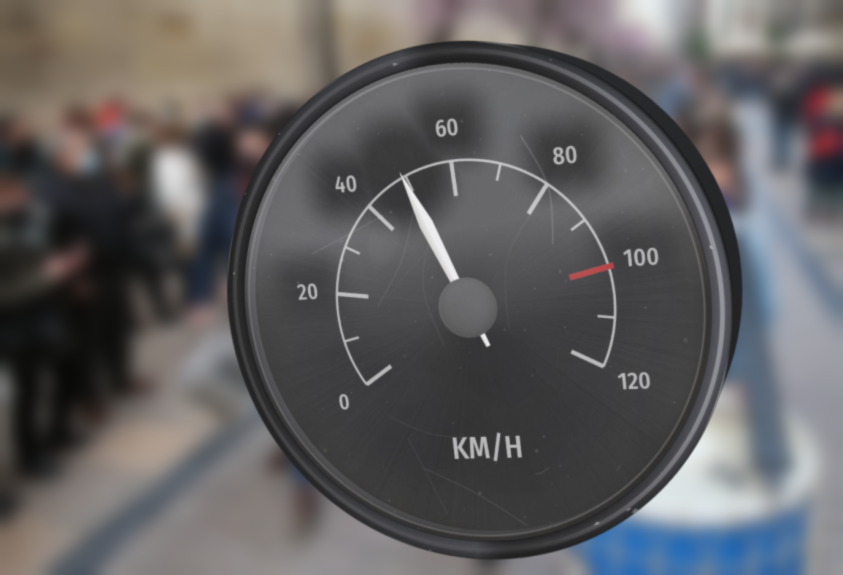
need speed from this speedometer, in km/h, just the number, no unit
50
